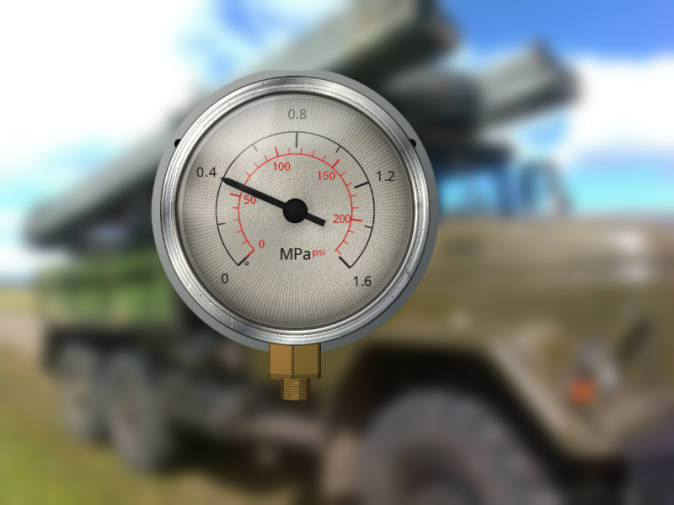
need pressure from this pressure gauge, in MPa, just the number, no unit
0.4
